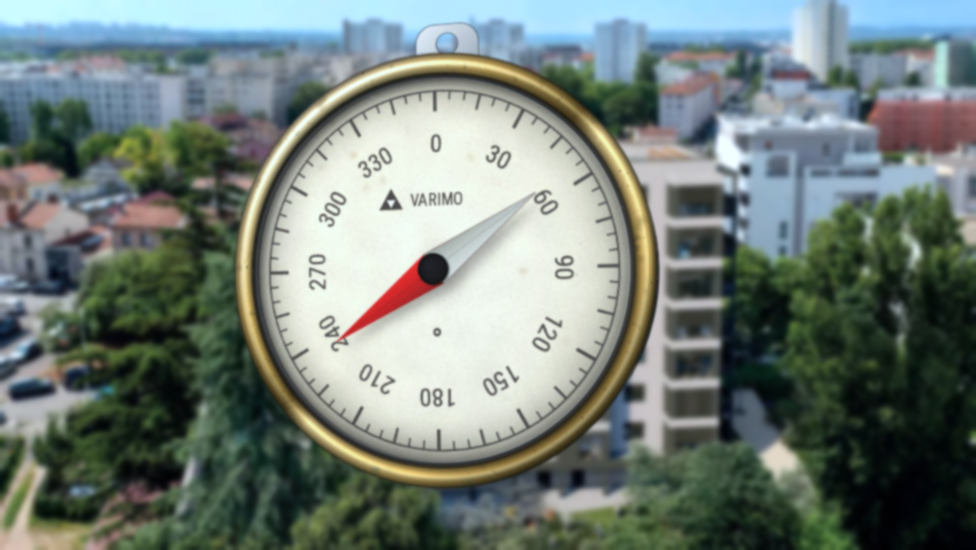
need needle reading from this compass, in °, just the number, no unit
235
